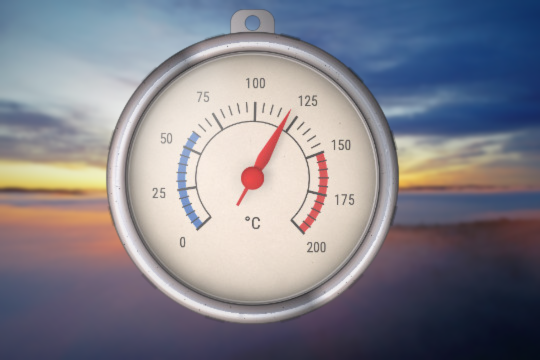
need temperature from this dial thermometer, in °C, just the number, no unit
120
